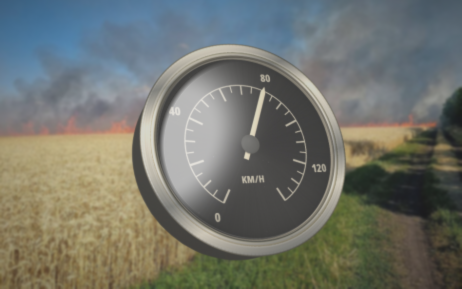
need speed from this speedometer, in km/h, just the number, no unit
80
